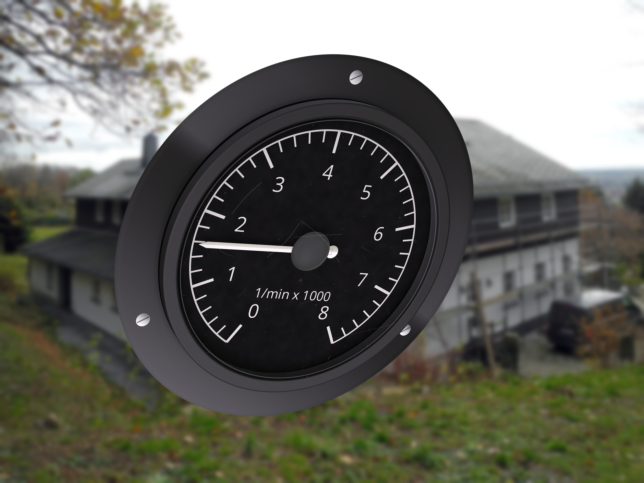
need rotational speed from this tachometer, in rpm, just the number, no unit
1600
